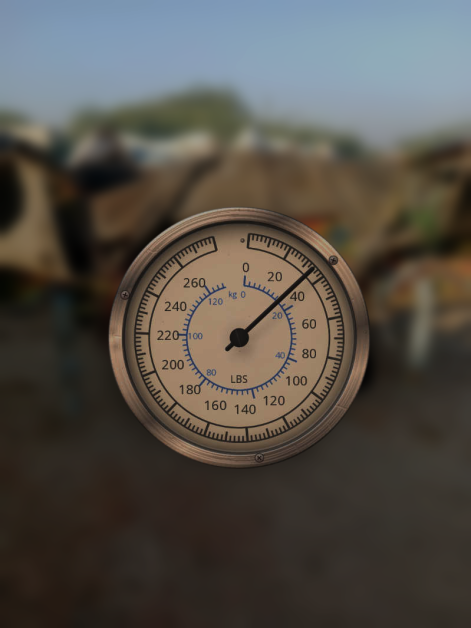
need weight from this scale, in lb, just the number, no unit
34
